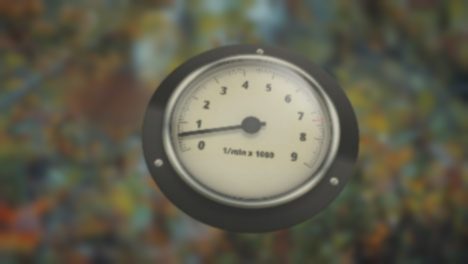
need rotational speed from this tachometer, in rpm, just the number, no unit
500
